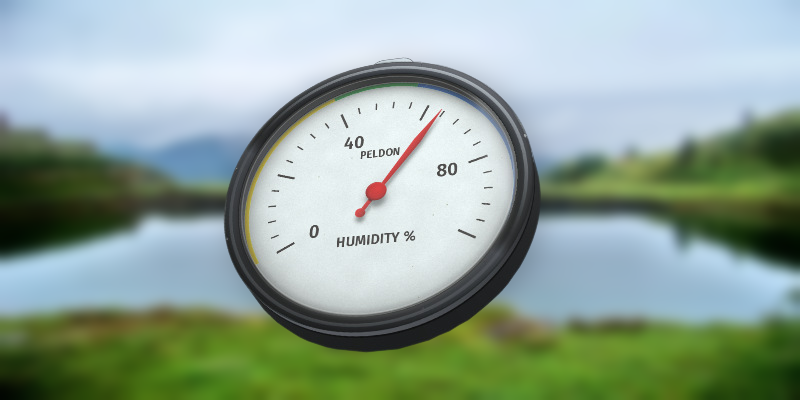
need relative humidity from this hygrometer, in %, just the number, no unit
64
